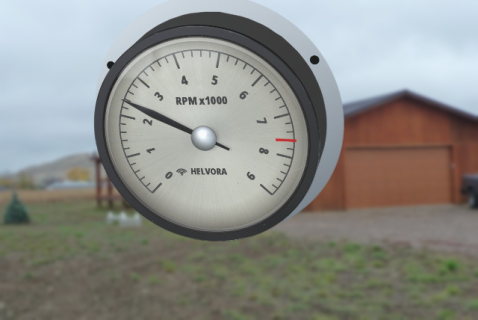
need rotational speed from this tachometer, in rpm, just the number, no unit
2400
